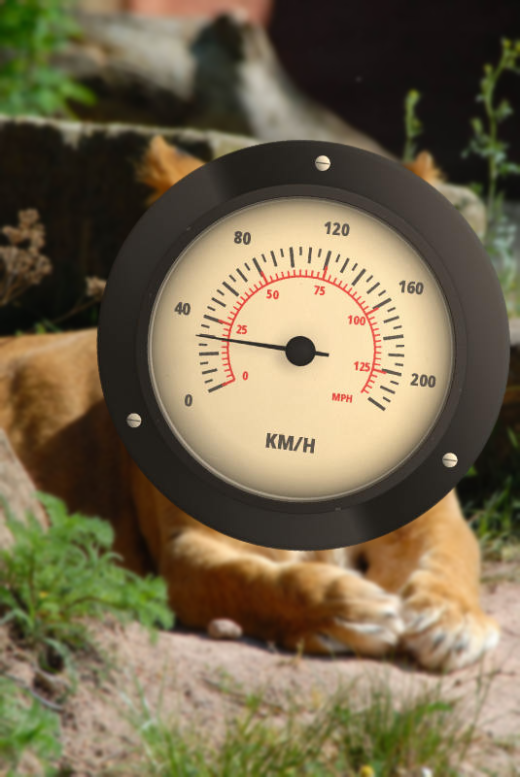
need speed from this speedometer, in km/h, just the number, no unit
30
